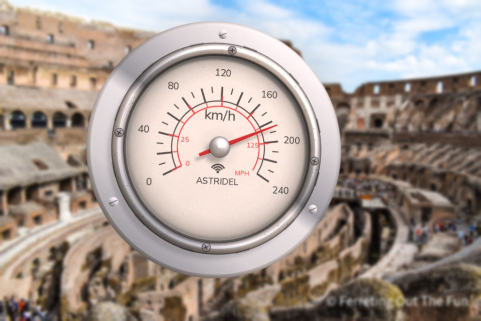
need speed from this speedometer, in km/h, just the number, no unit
185
